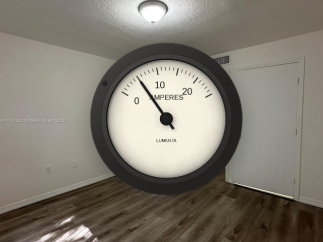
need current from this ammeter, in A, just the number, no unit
5
